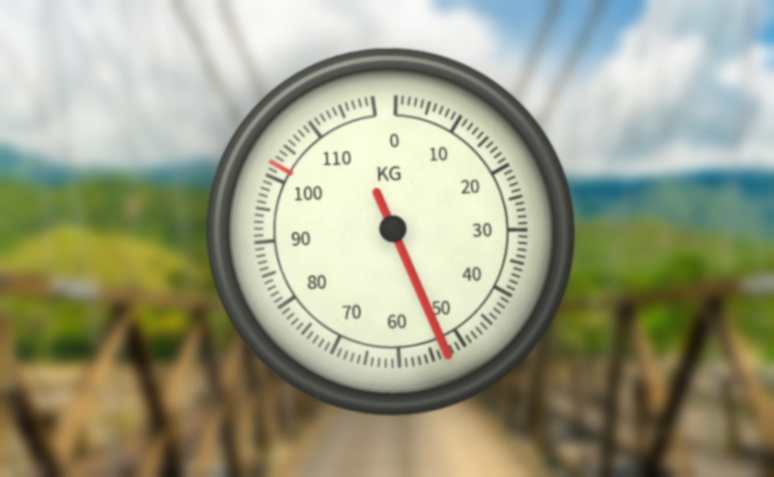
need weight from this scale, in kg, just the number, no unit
53
